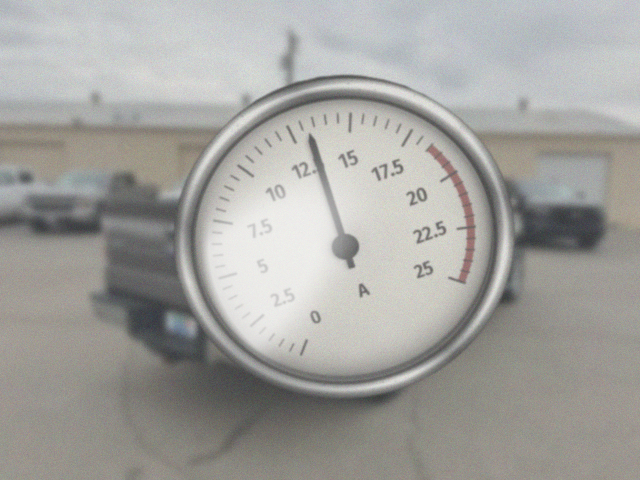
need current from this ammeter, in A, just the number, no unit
13.25
